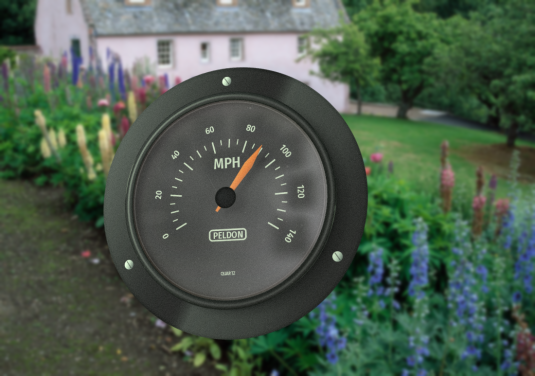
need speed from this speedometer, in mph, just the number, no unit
90
